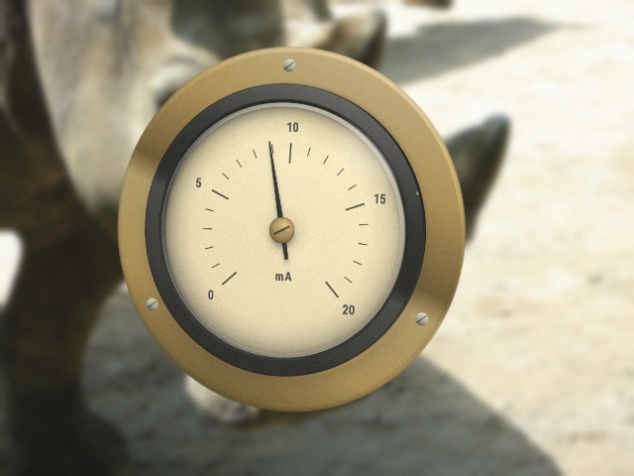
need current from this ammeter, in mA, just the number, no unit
9
